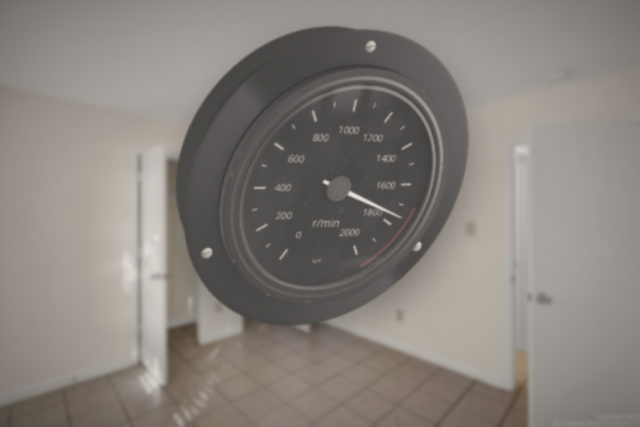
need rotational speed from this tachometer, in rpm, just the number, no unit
1750
